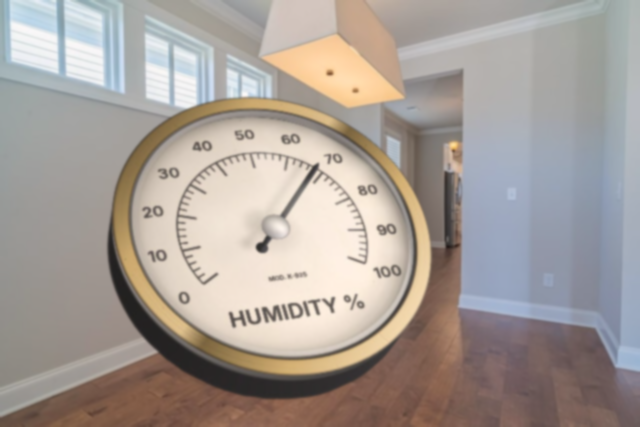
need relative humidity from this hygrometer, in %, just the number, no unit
68
